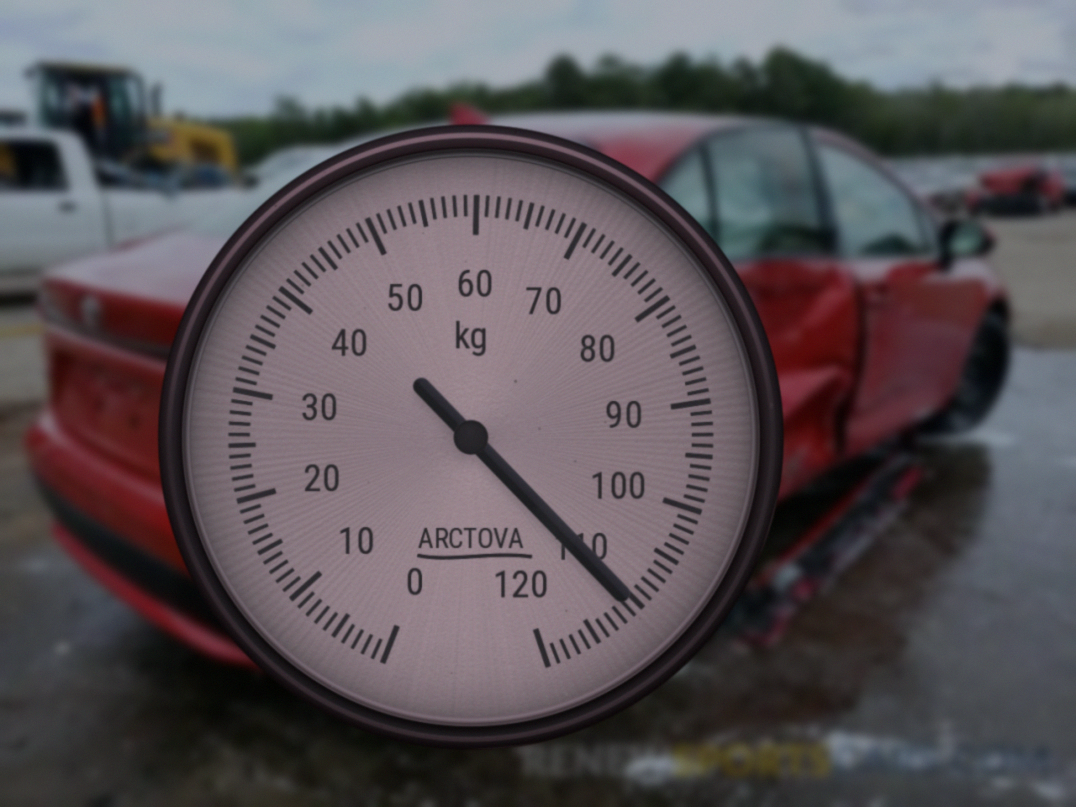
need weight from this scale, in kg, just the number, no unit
110.5
